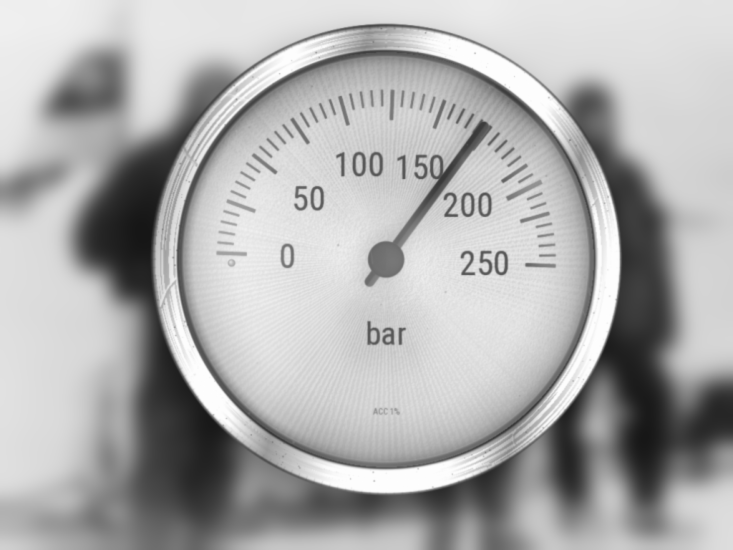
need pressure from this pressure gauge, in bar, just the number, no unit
172.5
